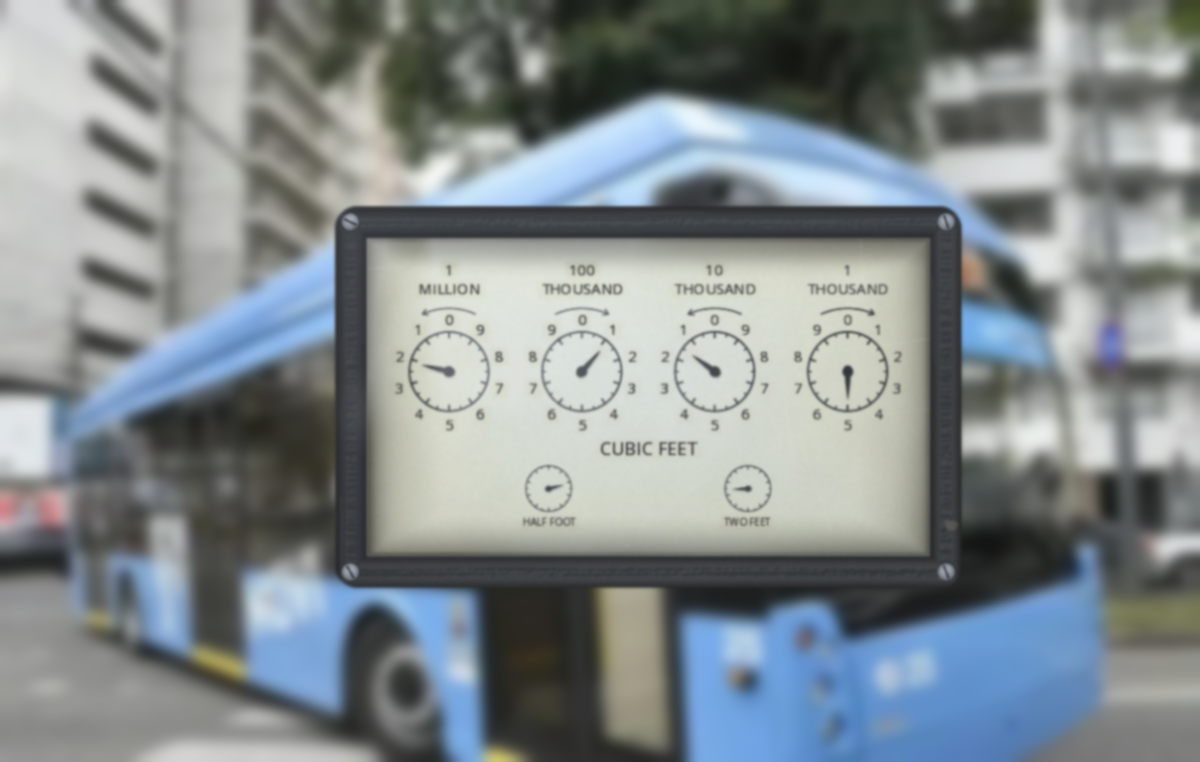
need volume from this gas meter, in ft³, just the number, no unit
211500
